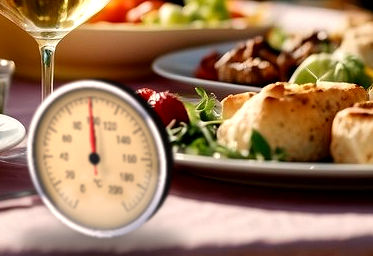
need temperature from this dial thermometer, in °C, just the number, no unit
100
